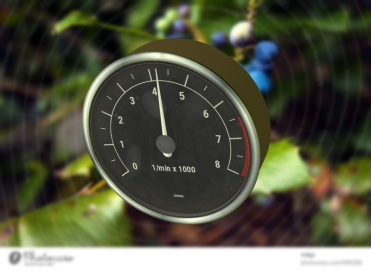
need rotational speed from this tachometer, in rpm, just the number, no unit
4250
